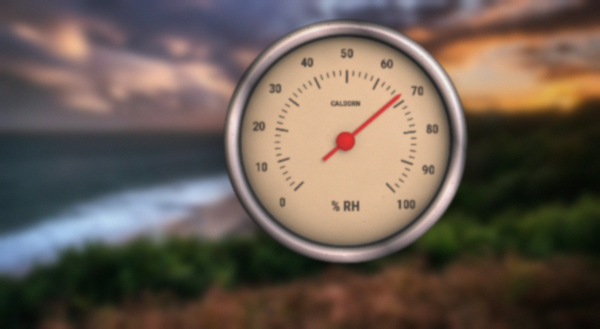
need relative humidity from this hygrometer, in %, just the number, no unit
68
